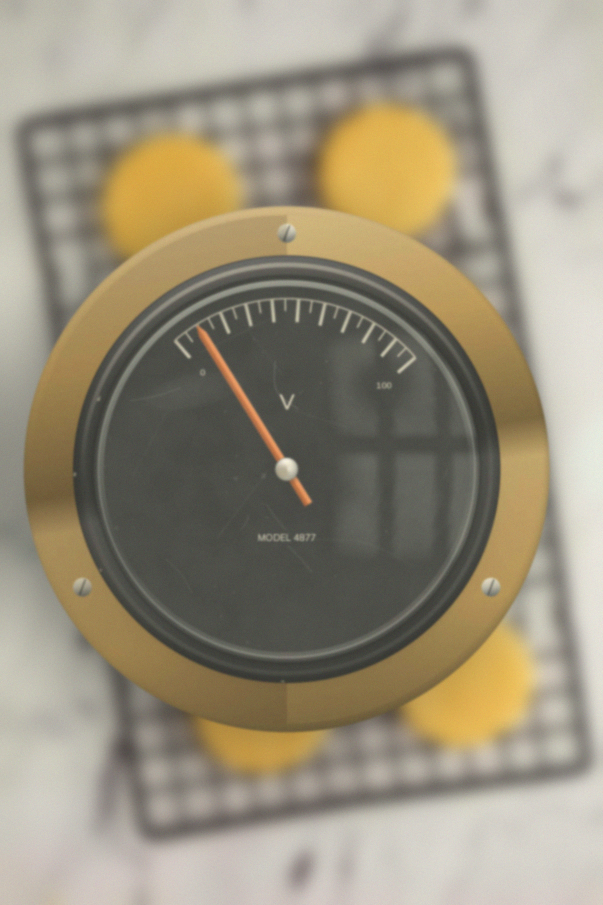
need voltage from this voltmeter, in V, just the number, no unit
10
